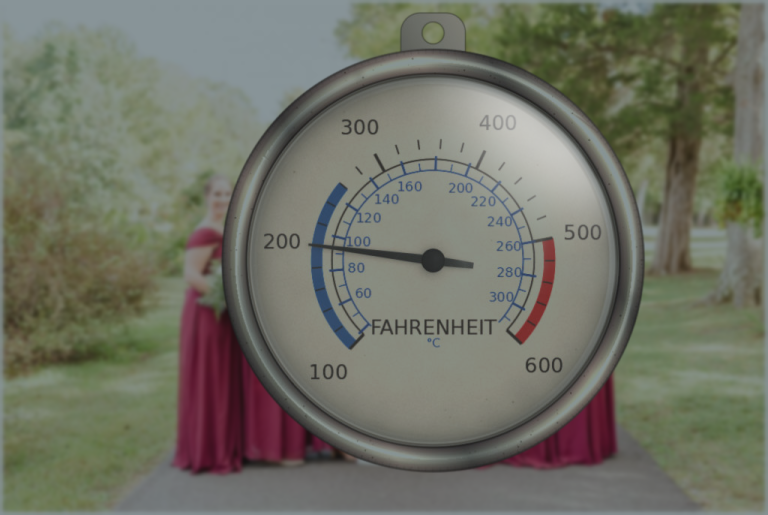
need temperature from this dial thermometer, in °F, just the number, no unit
200
